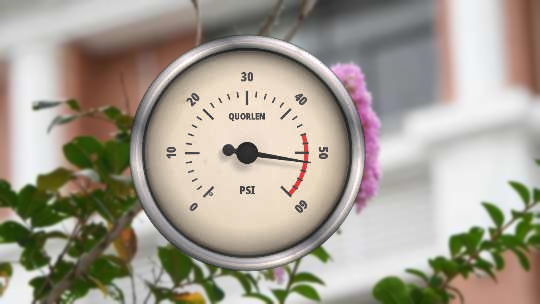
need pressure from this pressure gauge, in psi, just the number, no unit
52
